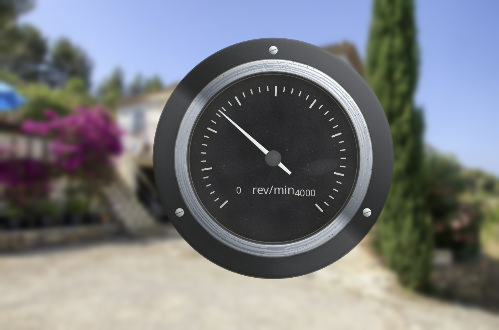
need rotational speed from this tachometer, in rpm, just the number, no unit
1250
